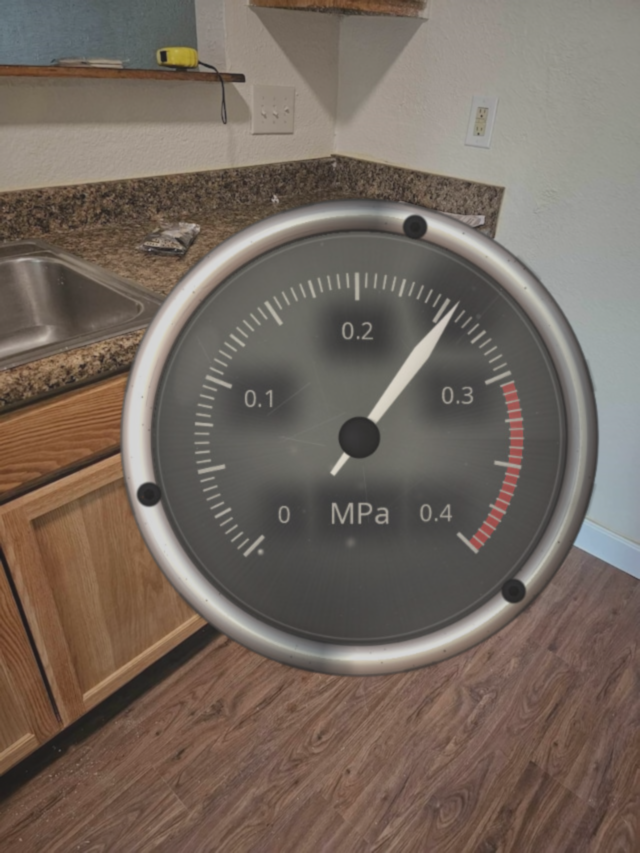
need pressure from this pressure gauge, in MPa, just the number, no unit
0.255
